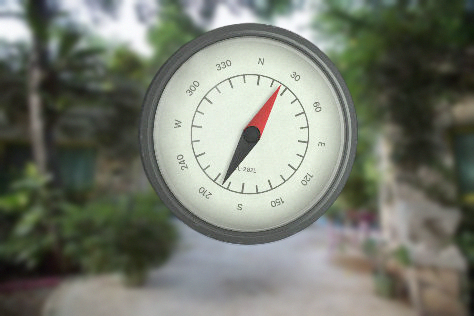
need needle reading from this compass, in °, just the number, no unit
22.5
